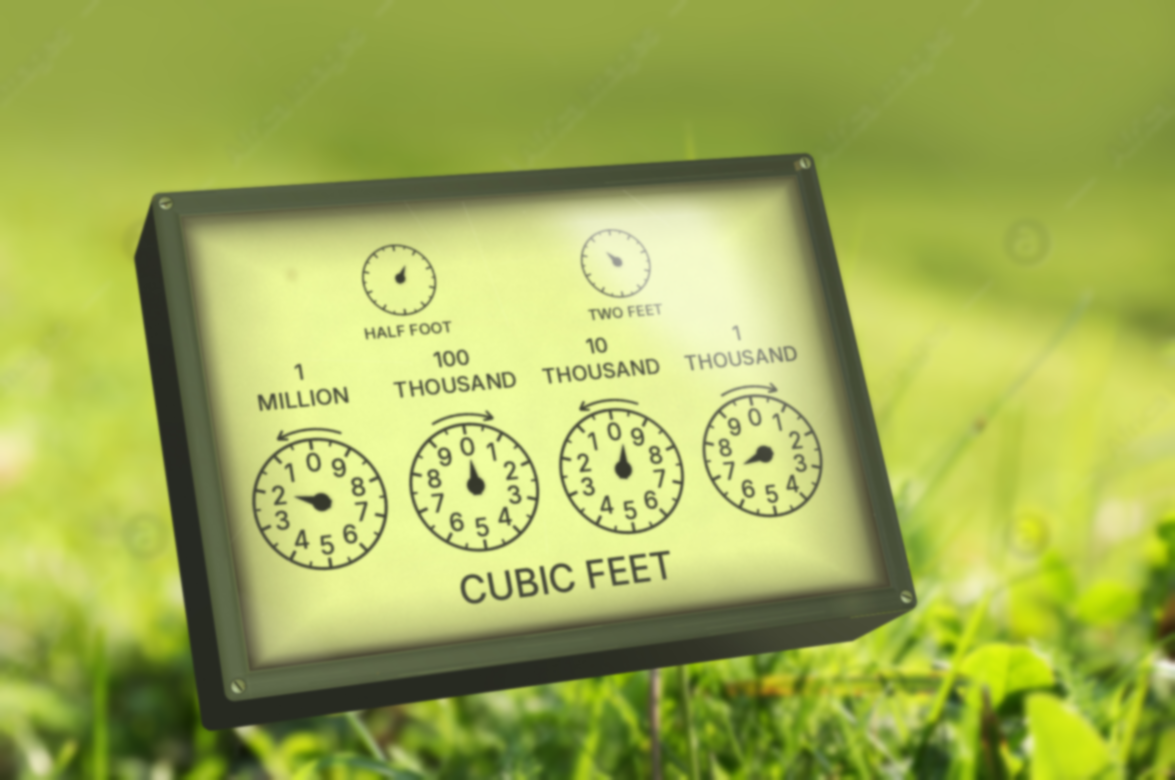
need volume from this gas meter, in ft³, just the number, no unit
199700
